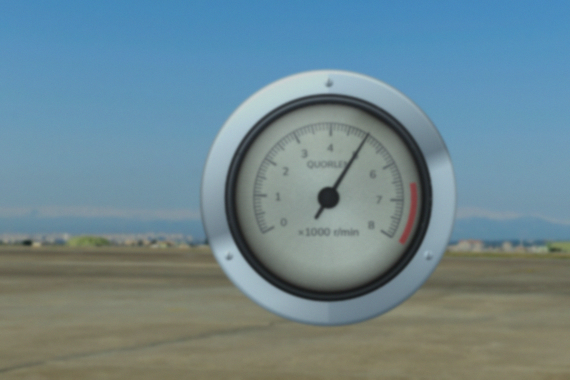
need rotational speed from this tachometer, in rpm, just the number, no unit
5000
